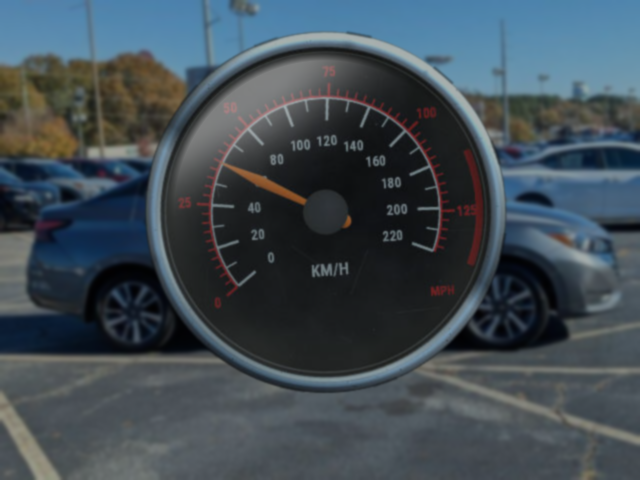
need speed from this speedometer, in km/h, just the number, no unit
60
